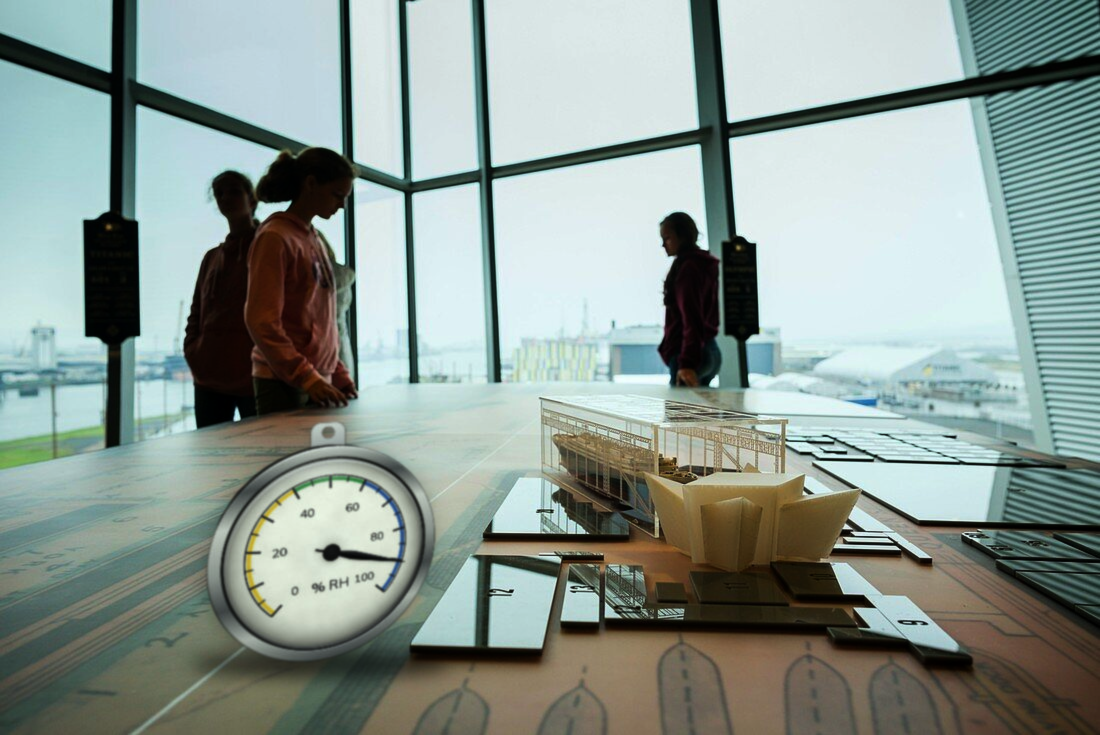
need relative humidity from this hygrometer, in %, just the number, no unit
90
